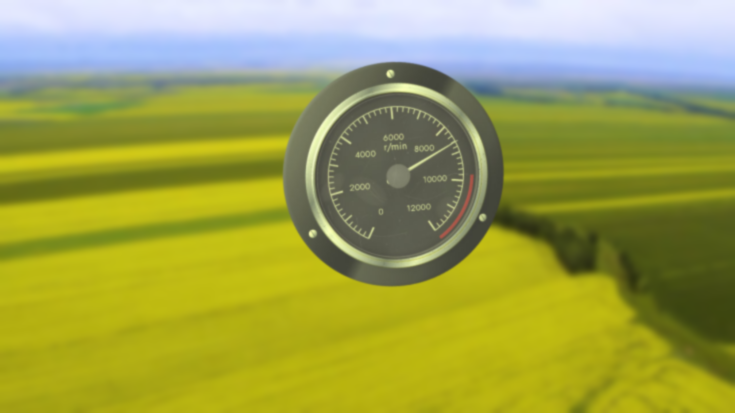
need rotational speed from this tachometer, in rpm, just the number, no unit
8600
